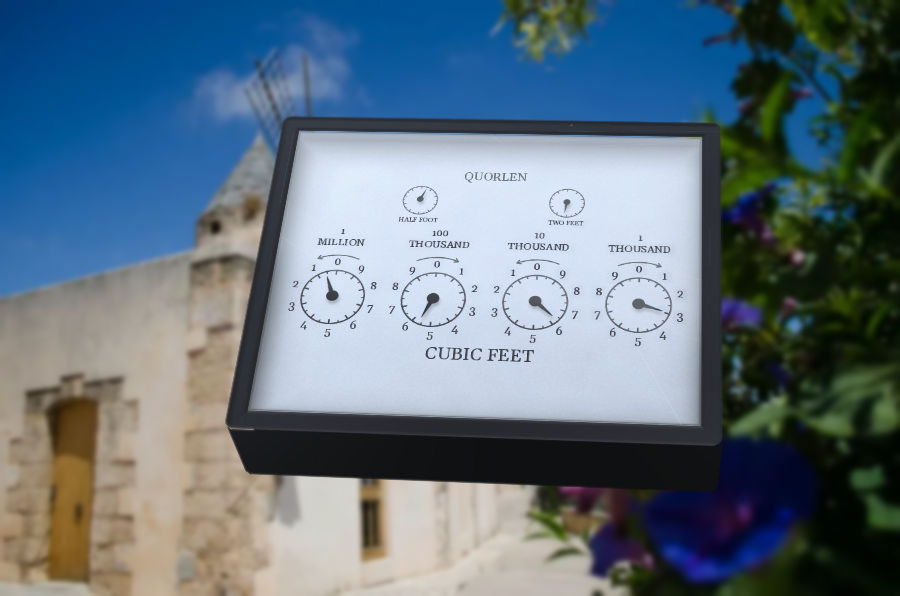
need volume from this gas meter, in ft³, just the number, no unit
56300
